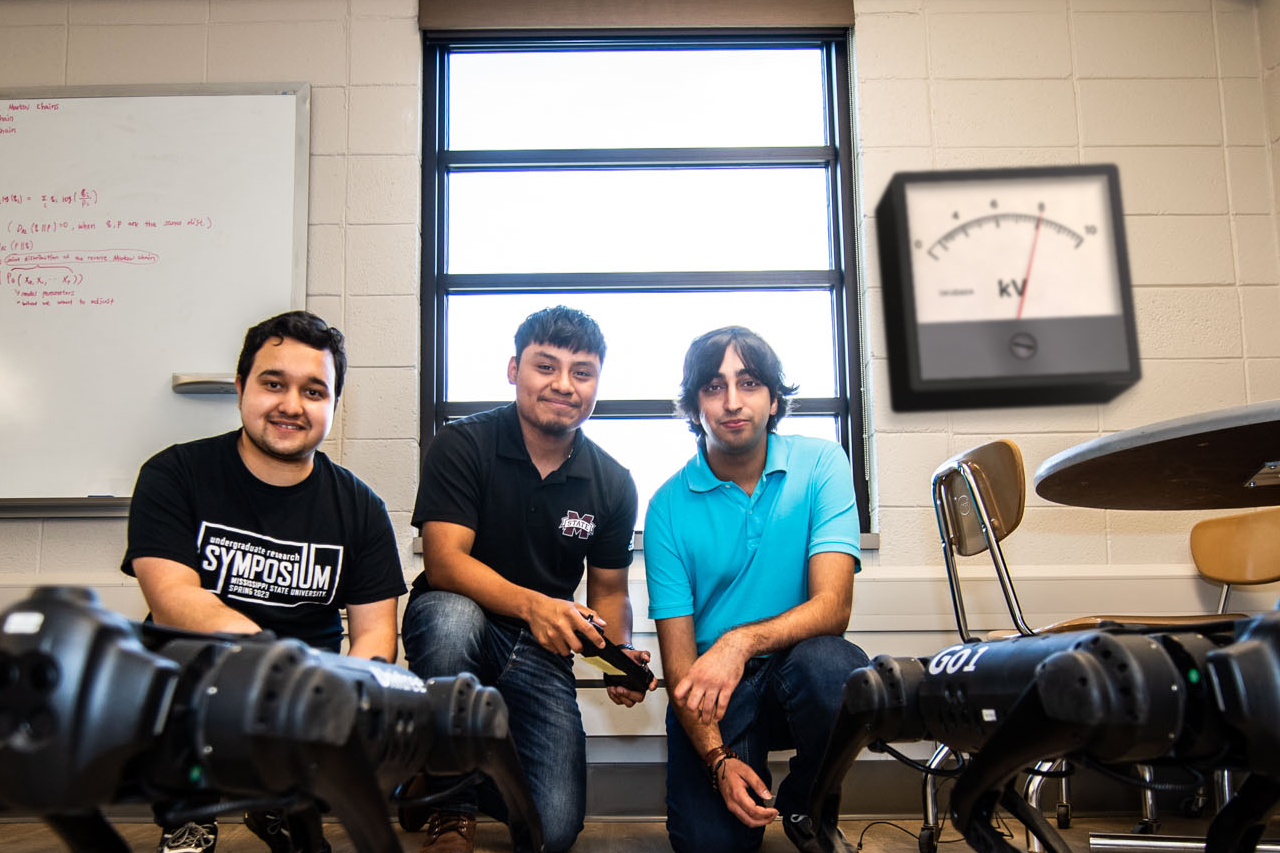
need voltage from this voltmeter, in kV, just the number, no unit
8
